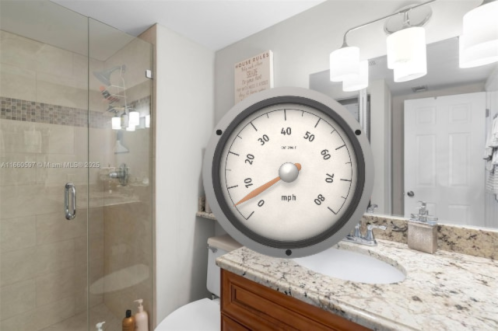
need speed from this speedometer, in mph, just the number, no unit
5
